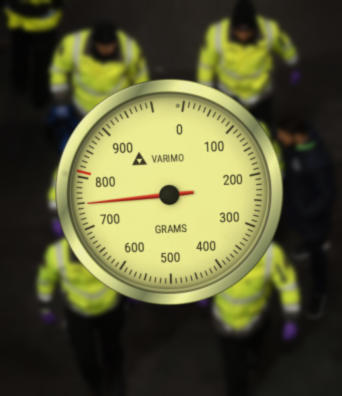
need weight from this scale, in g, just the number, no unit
750
